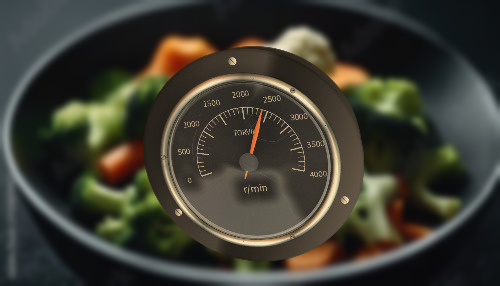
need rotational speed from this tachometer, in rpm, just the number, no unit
2400
